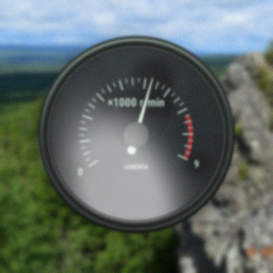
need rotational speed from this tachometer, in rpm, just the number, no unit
5250
